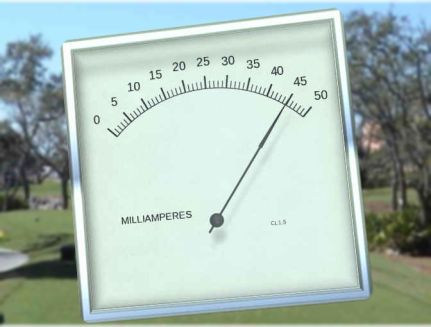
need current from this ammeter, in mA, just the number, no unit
45
